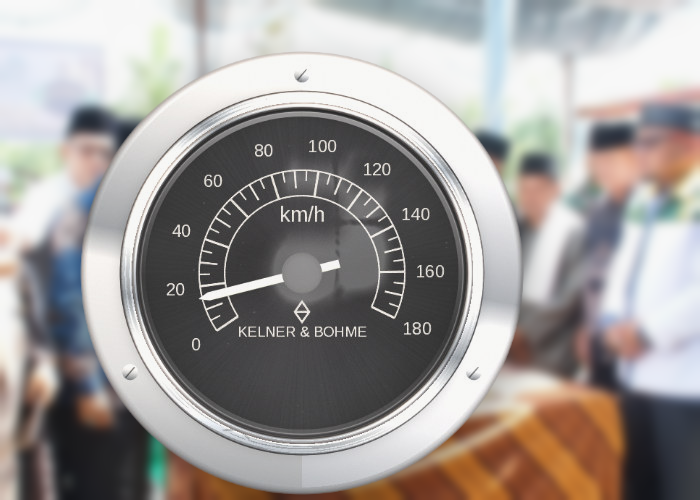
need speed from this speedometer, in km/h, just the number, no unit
15
